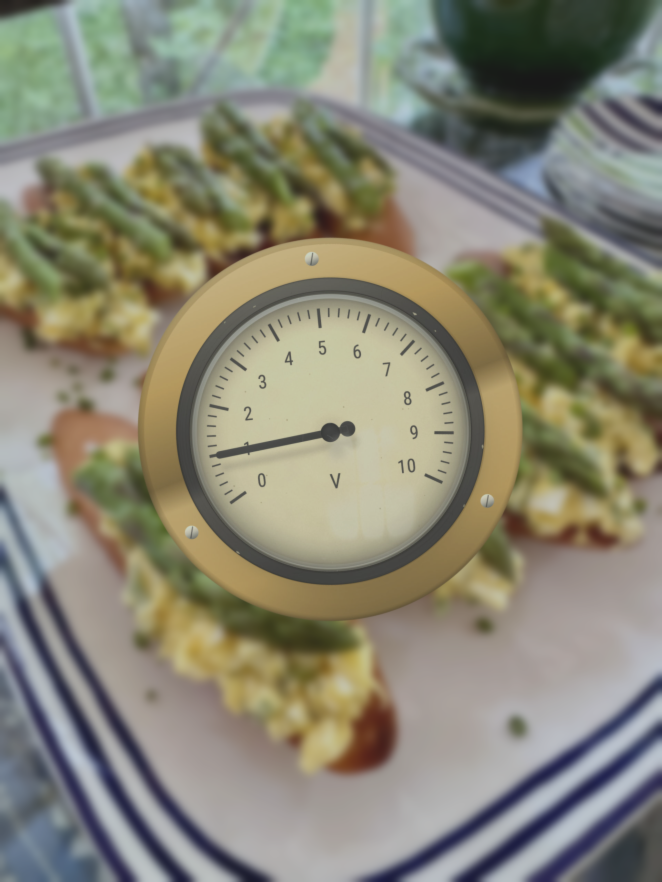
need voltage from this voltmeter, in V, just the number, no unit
1
